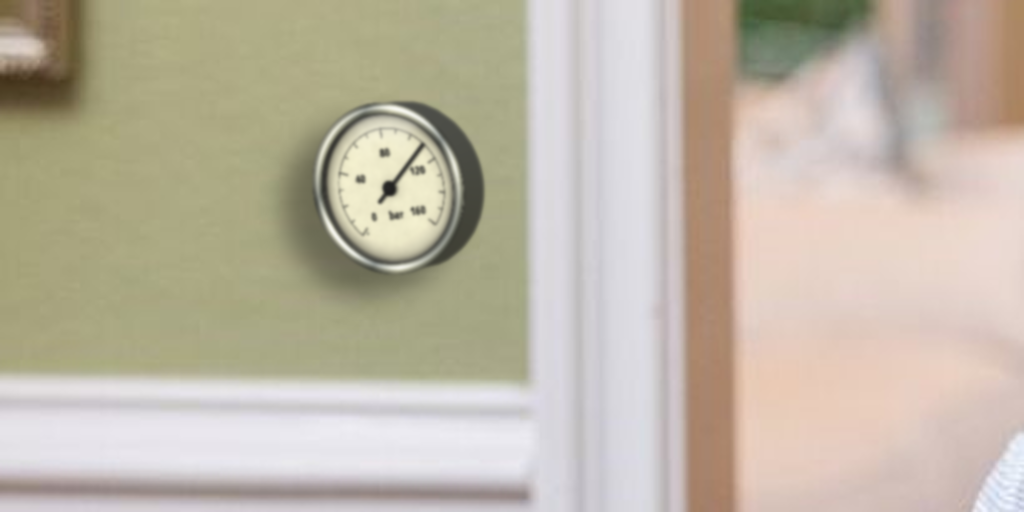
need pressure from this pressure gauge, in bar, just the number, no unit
110
